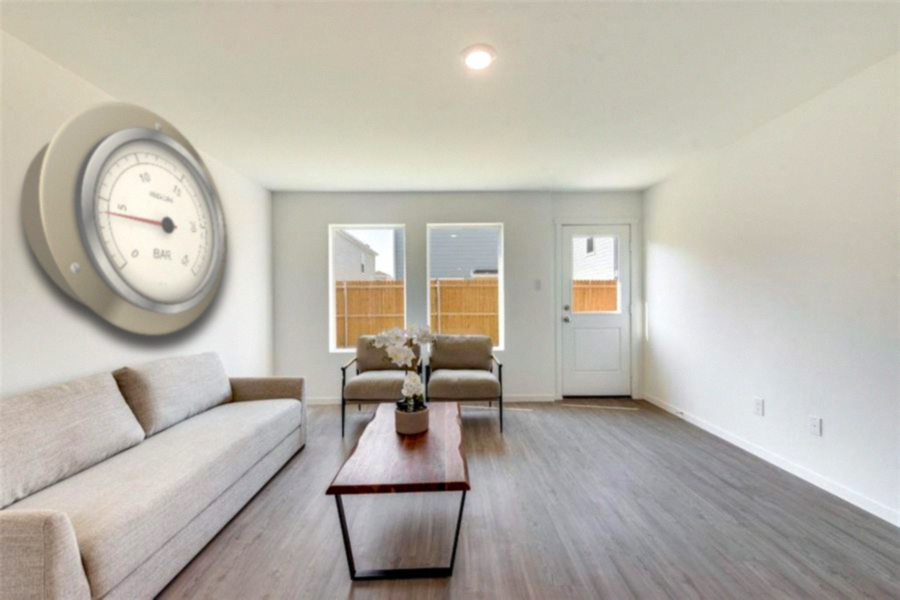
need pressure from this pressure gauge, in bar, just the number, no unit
4
